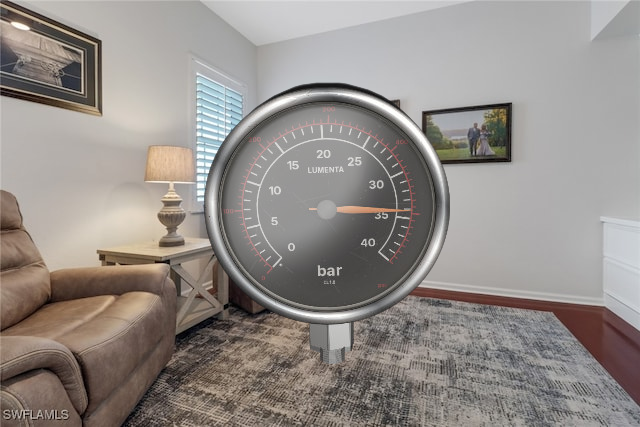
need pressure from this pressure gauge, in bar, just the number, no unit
34
